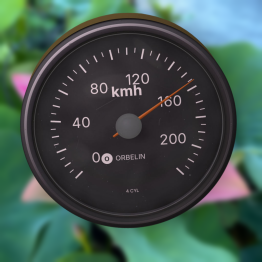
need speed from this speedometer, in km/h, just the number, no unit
155
